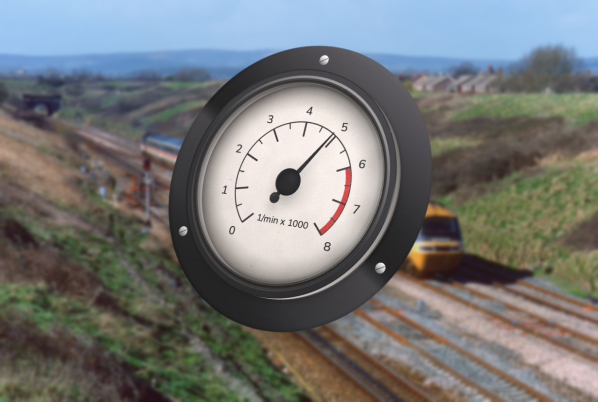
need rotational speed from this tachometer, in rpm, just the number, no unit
5000
